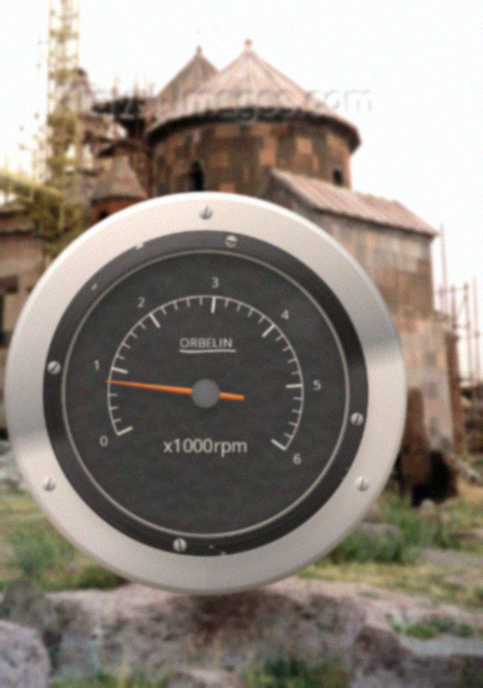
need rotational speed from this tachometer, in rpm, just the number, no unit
800
